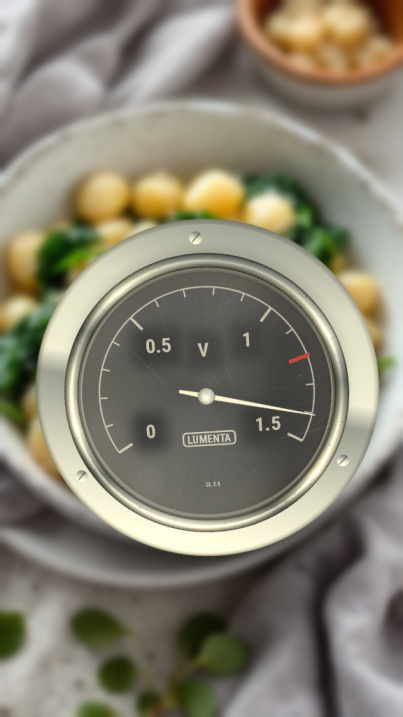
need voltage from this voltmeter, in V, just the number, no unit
1.4
